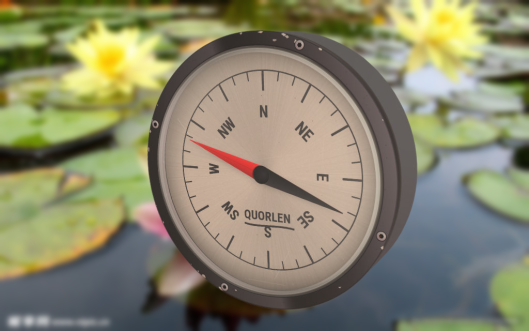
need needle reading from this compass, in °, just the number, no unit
290
